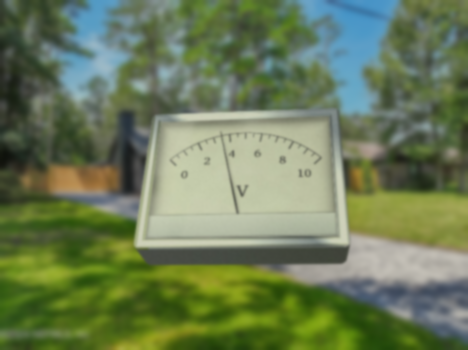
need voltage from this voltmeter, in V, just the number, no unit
3.5
